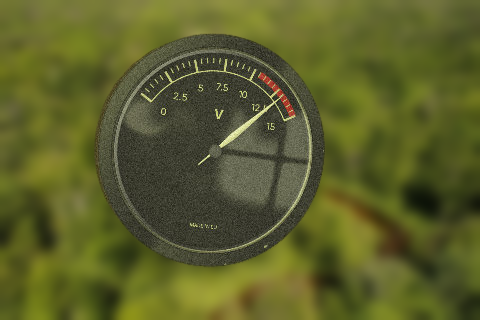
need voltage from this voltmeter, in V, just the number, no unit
13
